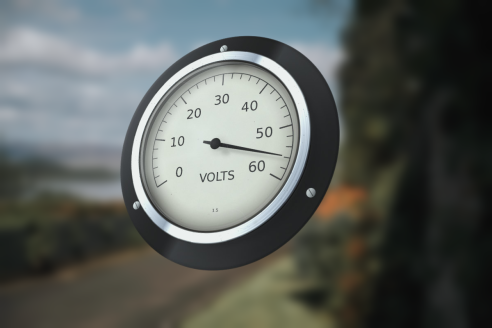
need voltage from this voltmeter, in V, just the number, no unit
56
